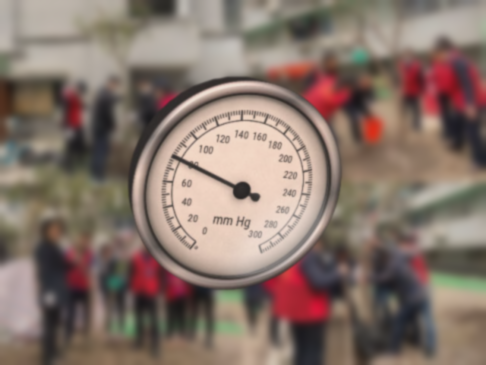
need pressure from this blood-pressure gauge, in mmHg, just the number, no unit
80
